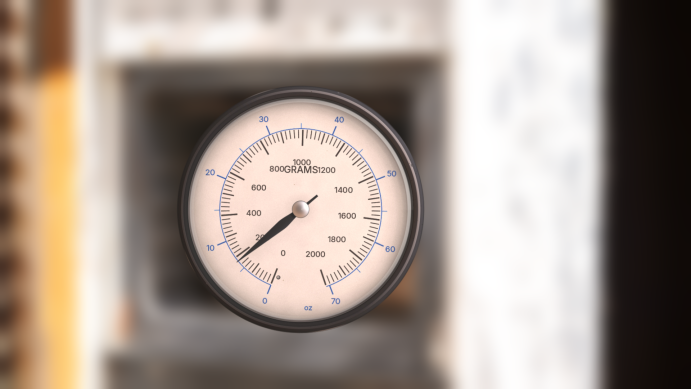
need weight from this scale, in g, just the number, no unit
180
